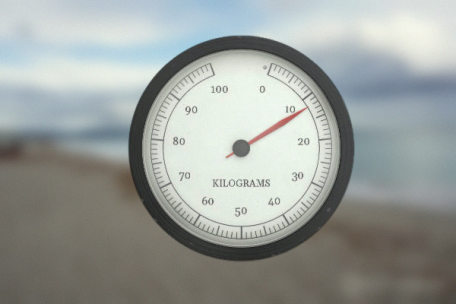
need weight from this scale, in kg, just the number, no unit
12
